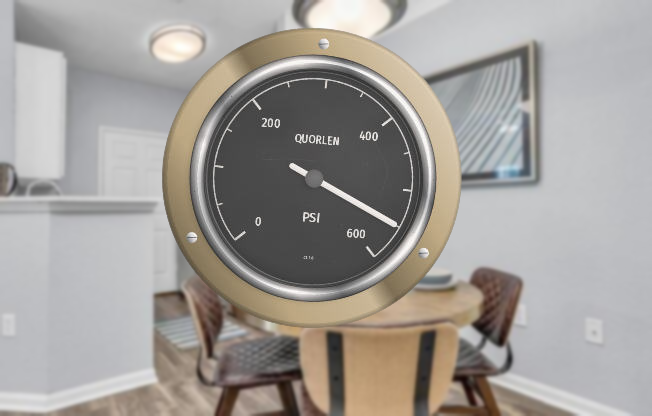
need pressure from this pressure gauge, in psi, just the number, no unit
550
